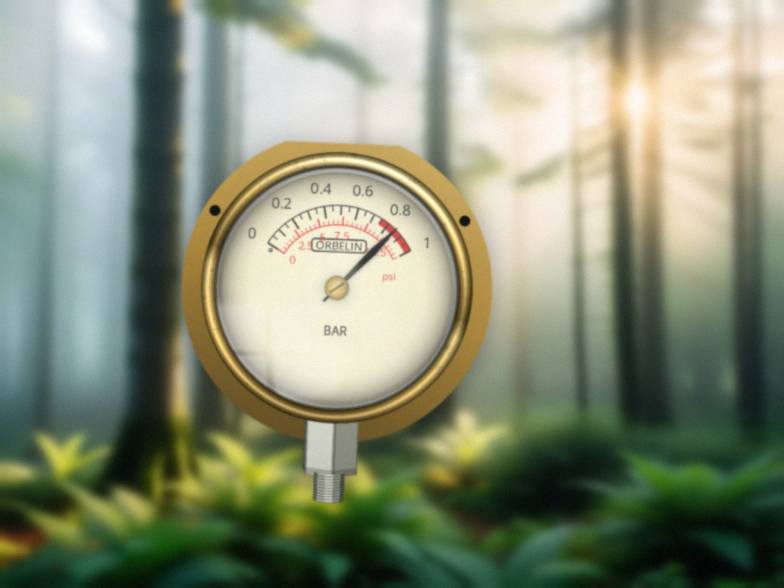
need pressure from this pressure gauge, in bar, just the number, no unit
0.85
